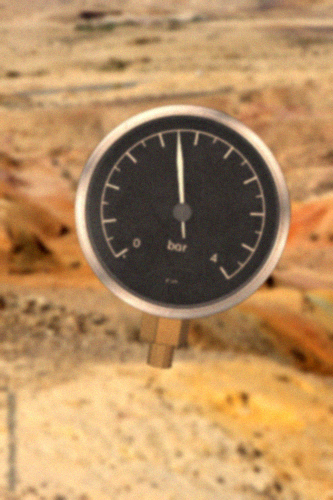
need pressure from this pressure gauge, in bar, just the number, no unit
1.8
